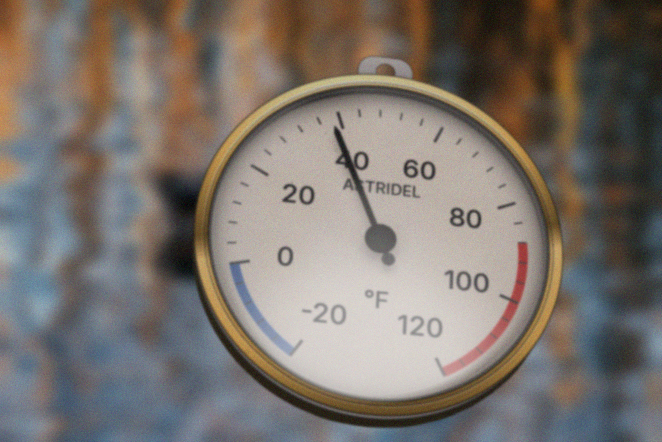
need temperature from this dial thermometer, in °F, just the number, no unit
38
